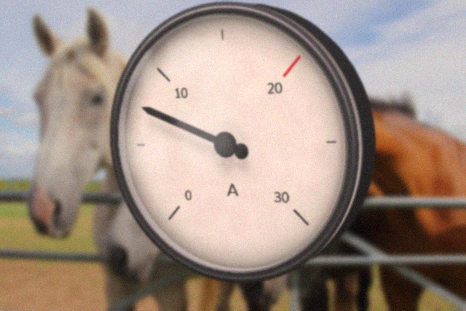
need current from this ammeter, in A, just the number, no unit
7.5
